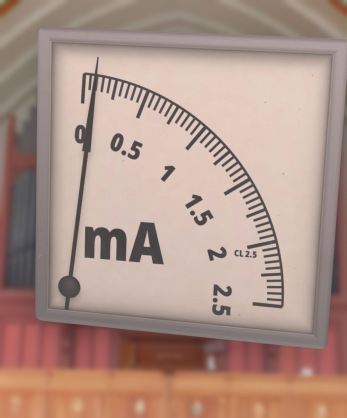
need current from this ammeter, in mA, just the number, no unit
0.1
